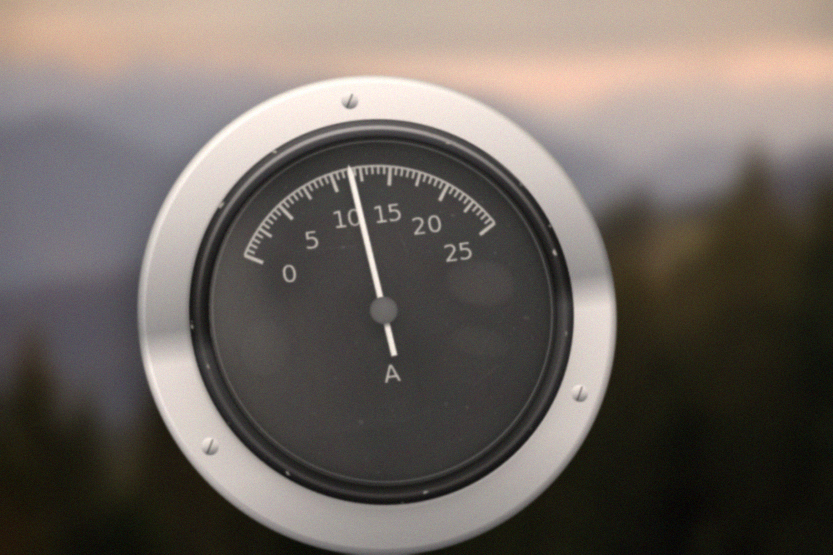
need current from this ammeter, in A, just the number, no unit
11.5
